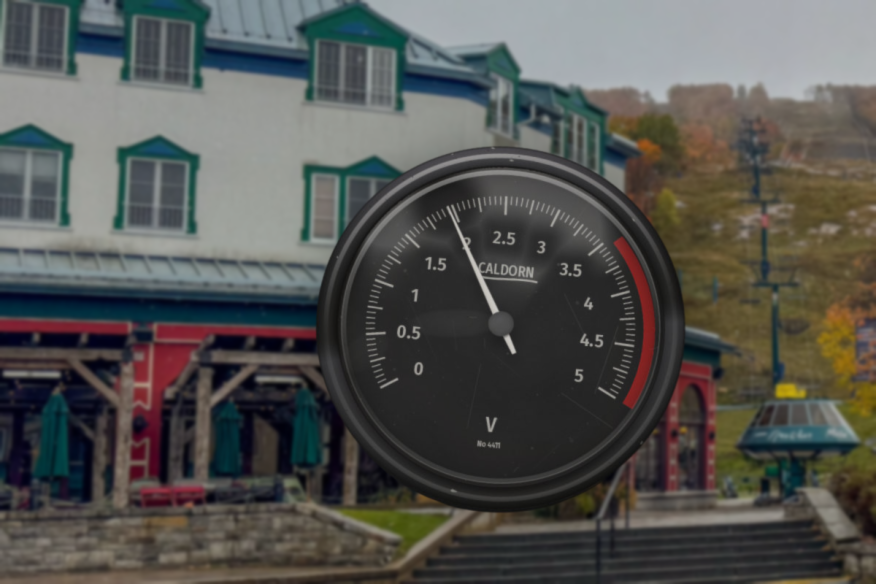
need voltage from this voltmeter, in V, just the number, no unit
1.95
